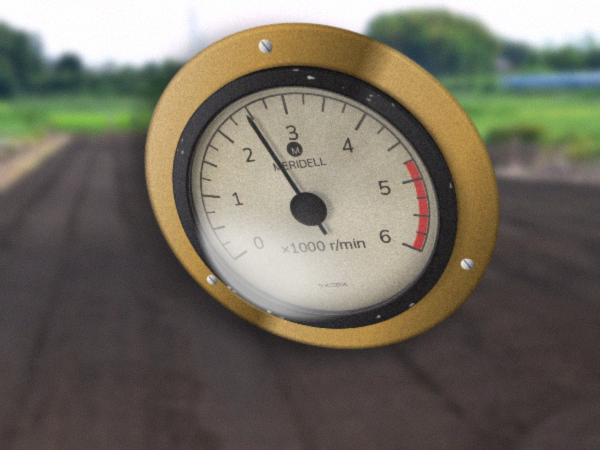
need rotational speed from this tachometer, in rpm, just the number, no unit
2500
